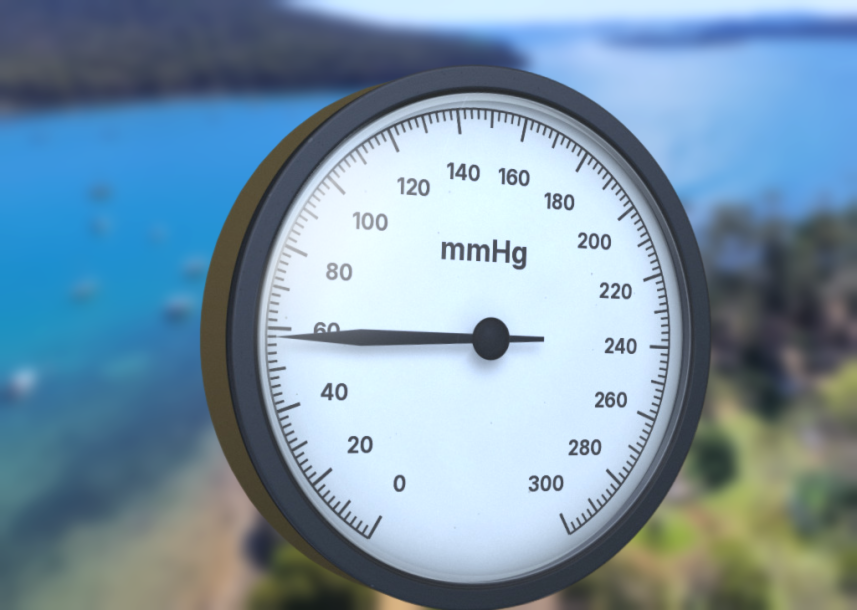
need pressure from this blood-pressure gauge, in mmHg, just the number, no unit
58
